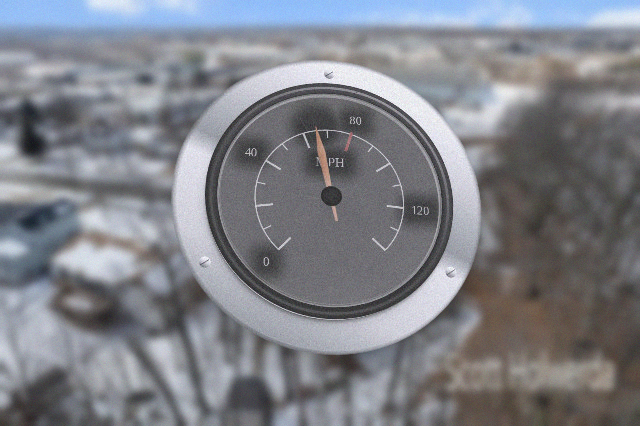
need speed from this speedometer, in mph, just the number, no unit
65
